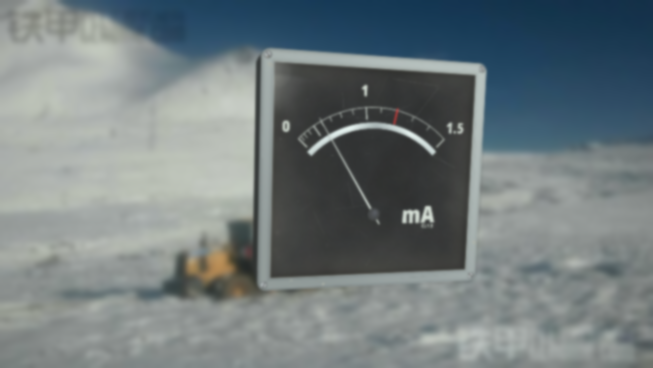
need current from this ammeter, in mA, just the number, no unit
0.6
